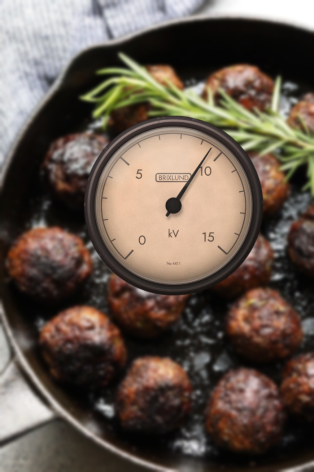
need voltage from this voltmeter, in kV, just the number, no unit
9.5
